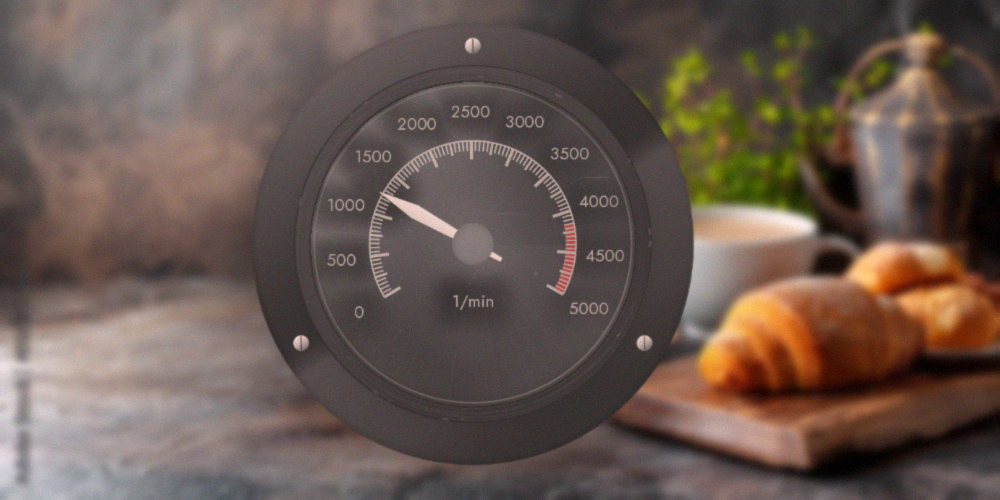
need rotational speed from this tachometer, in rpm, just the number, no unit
1250
